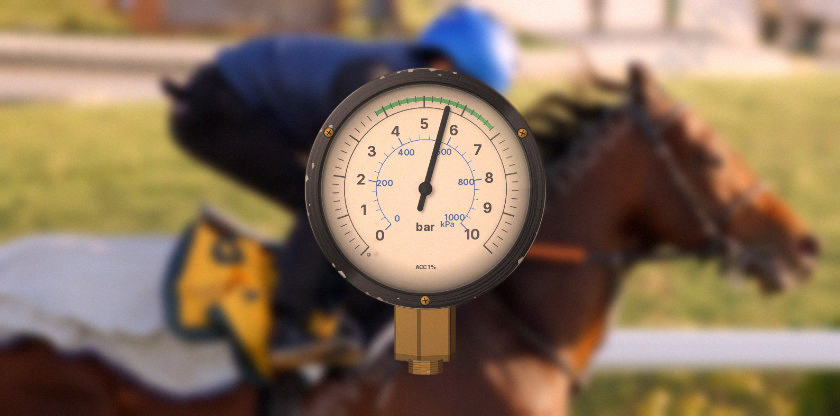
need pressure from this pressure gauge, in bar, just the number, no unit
5.6
